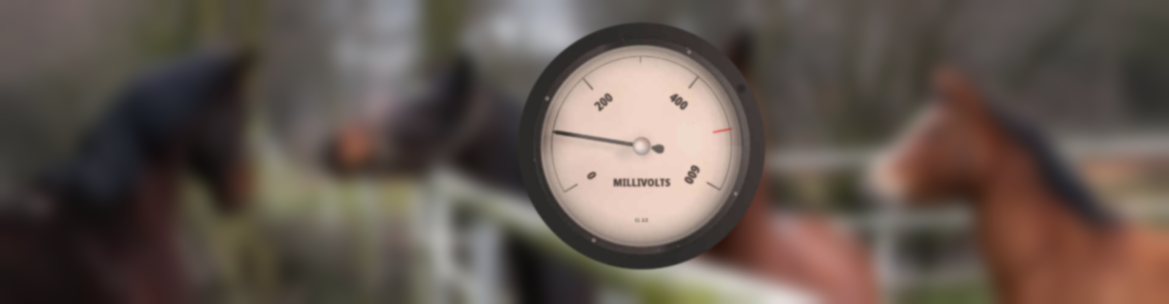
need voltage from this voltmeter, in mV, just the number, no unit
100
